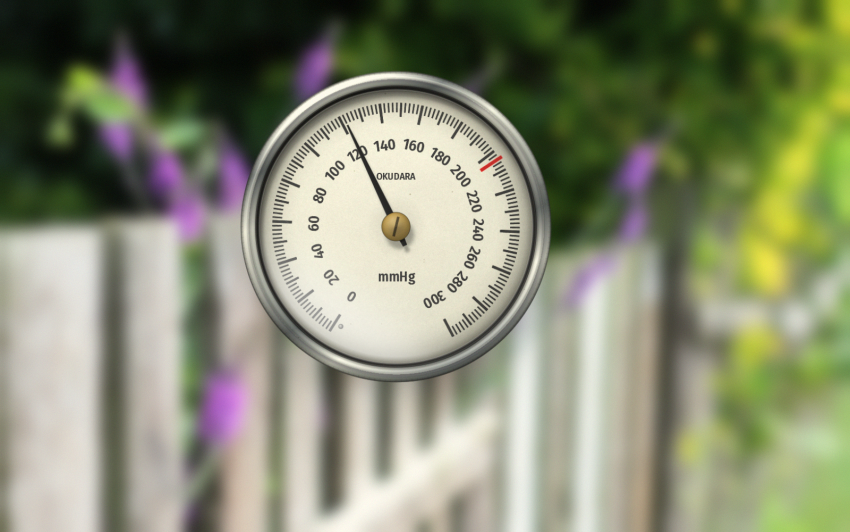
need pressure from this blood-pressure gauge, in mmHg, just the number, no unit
122
